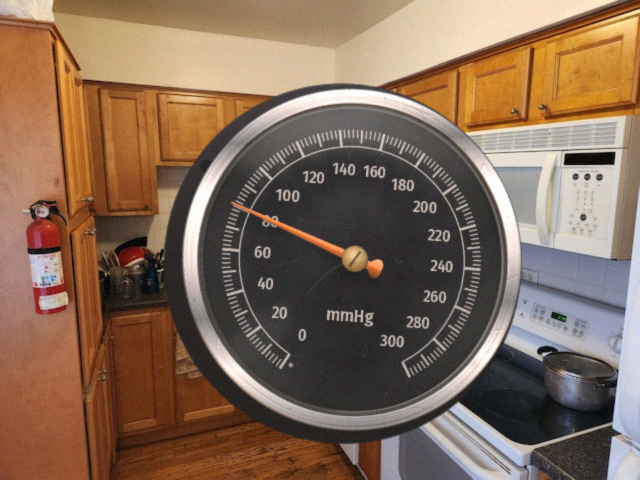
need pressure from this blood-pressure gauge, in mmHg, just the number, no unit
80
